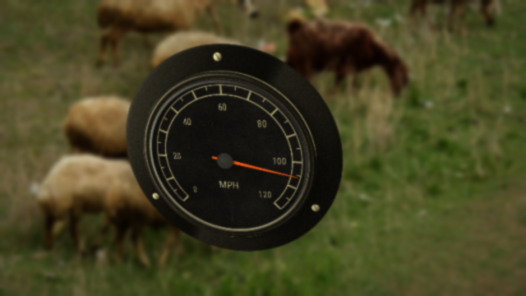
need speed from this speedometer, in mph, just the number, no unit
105
